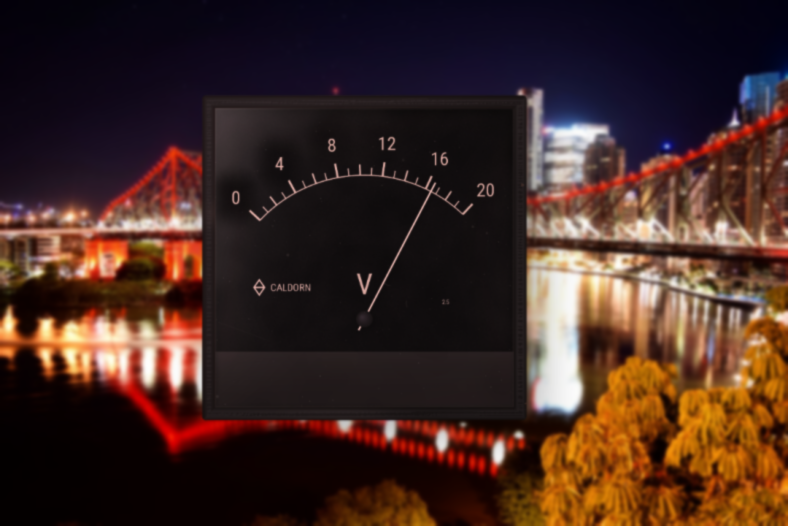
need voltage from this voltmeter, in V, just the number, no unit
16.5
